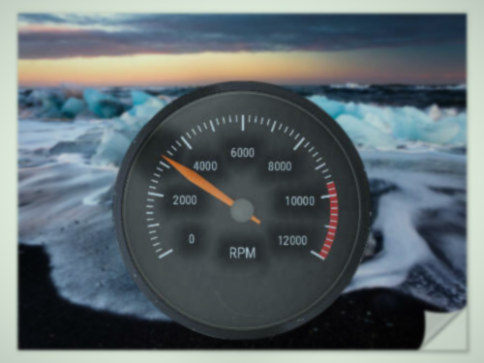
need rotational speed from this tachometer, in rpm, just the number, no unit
3200
